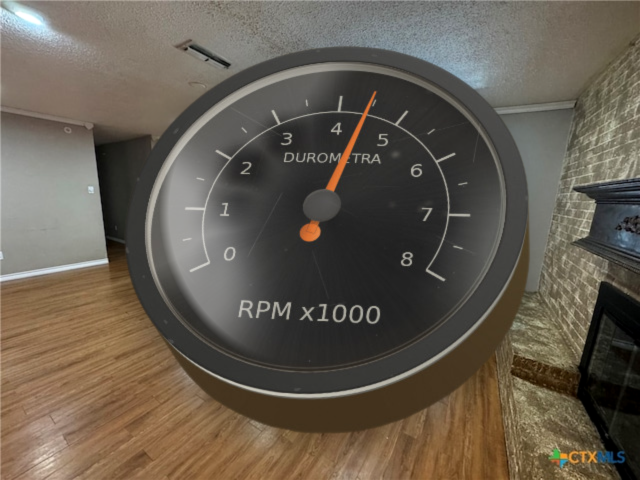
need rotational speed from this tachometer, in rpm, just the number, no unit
4500
